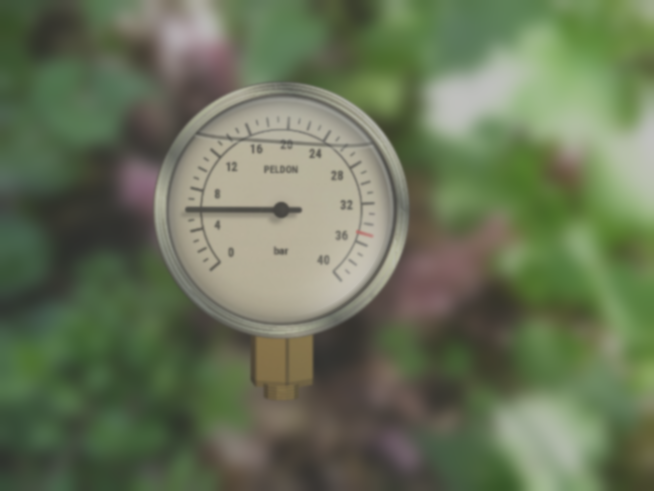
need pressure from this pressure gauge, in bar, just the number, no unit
6
